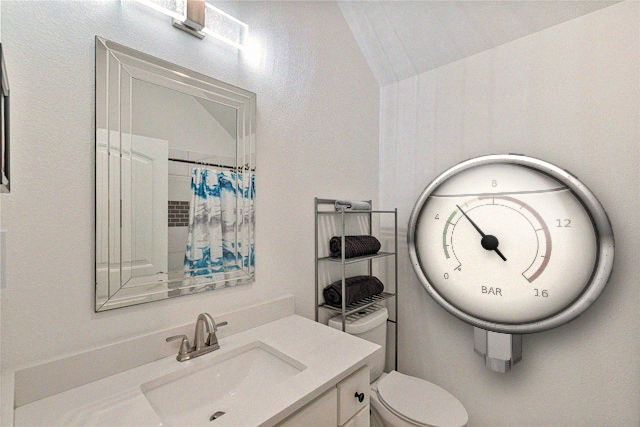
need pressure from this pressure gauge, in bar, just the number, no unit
5.5
